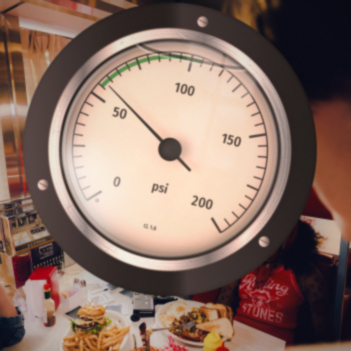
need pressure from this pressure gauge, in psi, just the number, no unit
57.5
